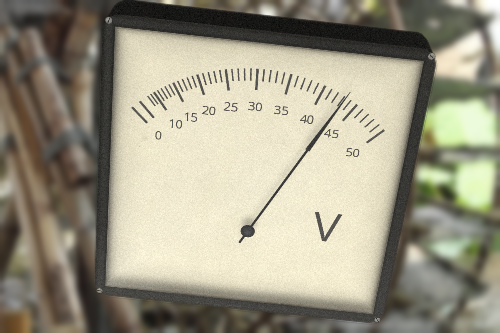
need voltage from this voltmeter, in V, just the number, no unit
43
